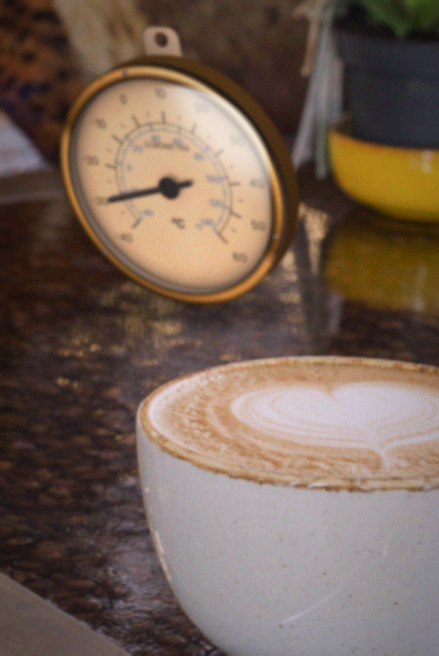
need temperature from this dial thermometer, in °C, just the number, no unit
-30
